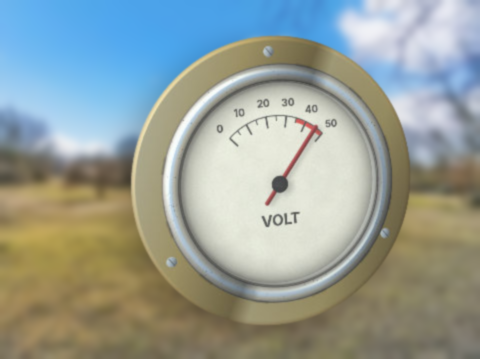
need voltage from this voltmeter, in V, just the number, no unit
45
